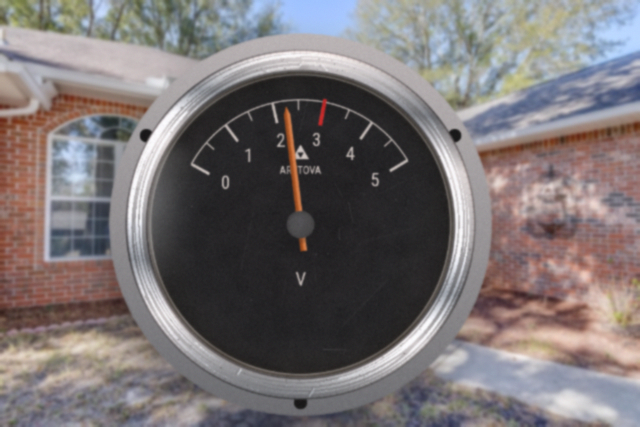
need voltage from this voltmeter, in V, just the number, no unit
2.25
